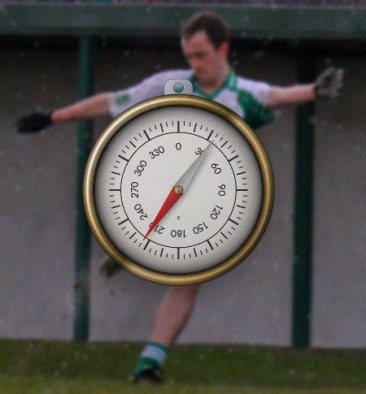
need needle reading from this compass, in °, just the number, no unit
215
